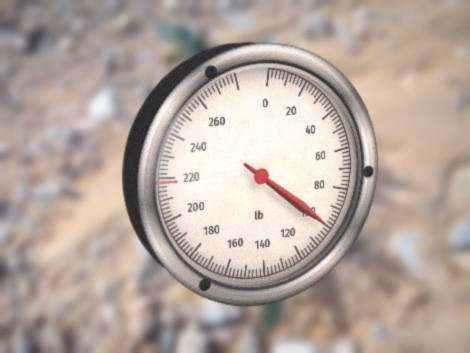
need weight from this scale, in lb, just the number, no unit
100
